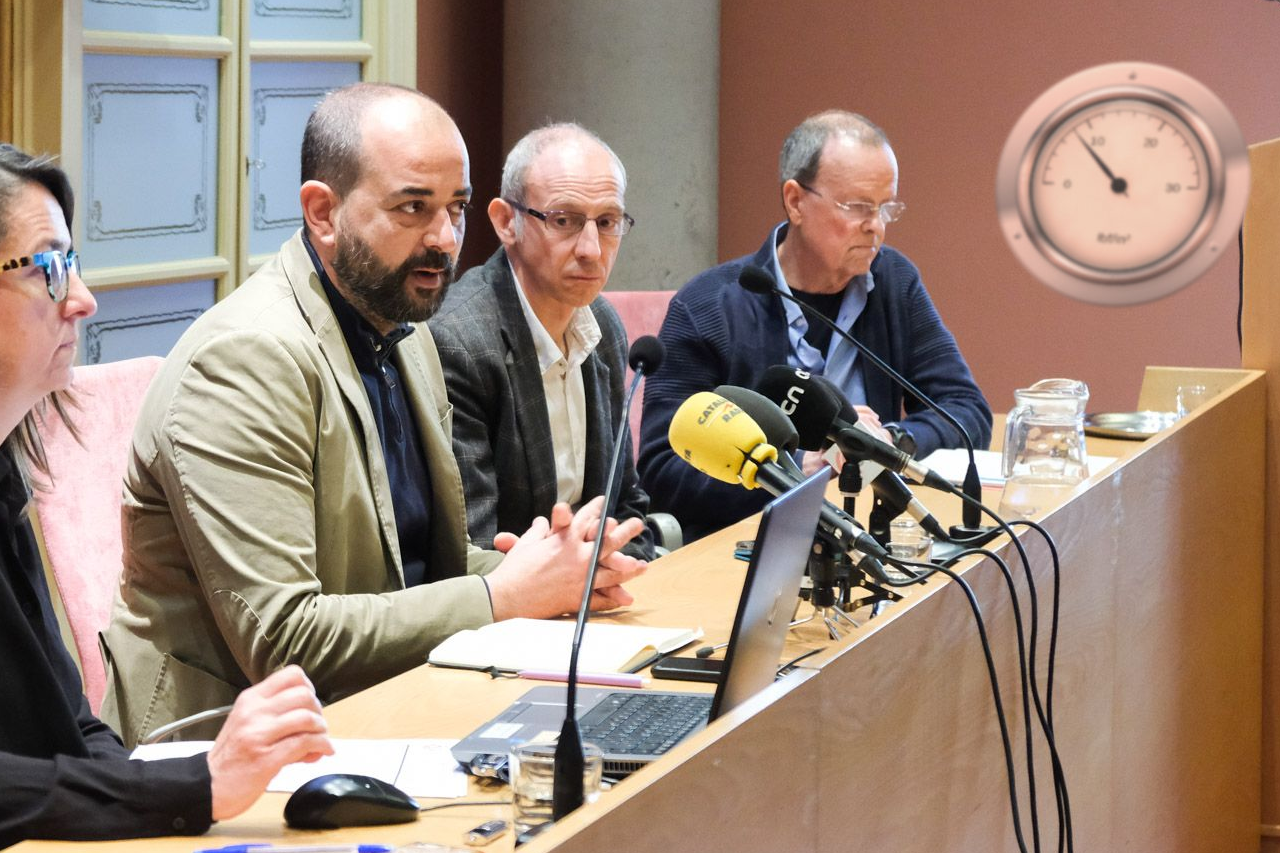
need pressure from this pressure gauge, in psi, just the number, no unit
8
